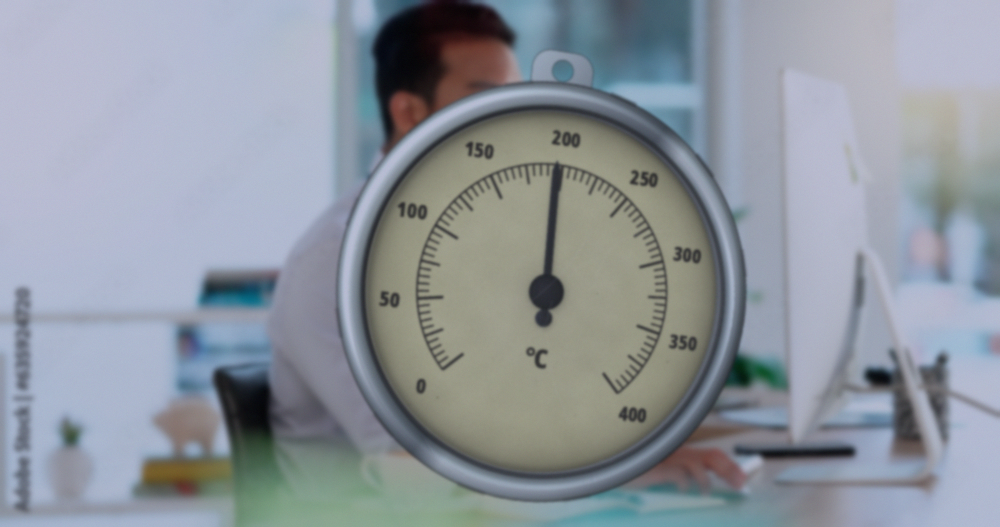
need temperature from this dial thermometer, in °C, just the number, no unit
195
